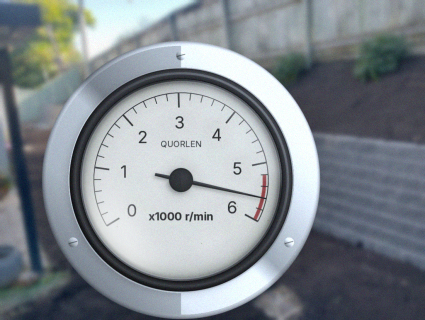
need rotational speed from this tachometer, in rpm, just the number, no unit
5600
